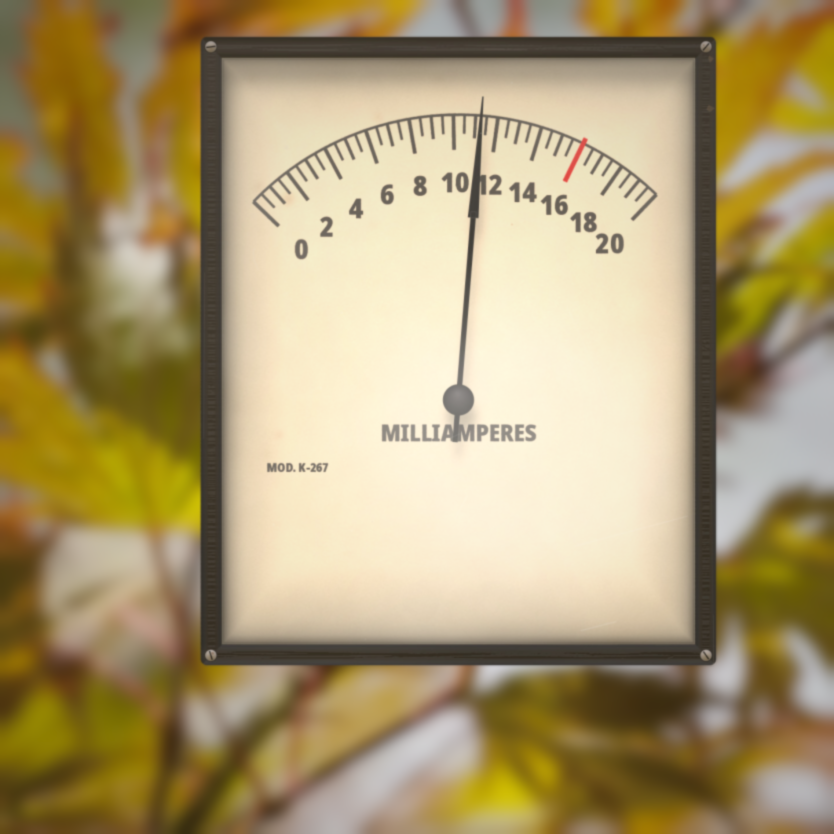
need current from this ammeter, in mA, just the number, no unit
11.25
